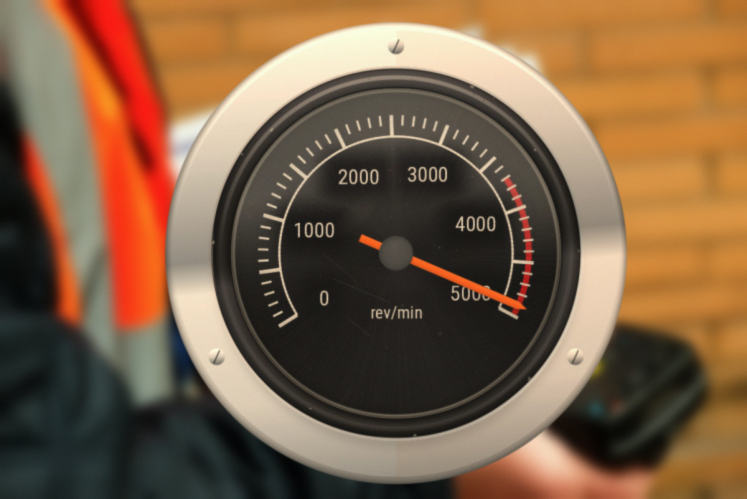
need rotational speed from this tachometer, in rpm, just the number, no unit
4900
